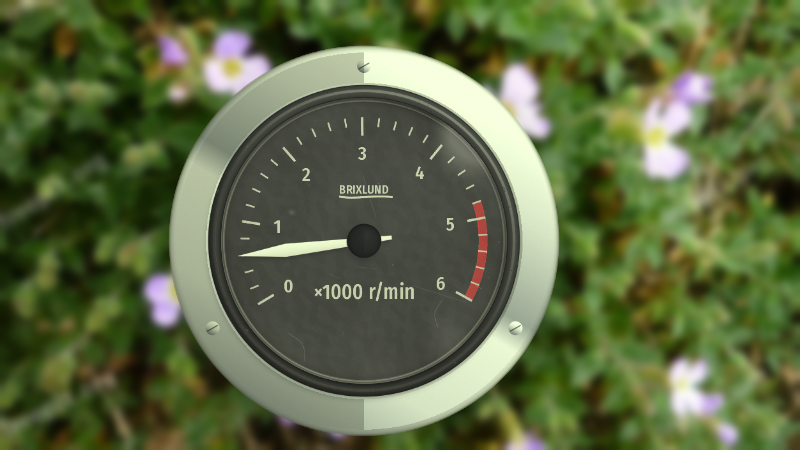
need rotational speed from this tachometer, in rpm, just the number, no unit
600
